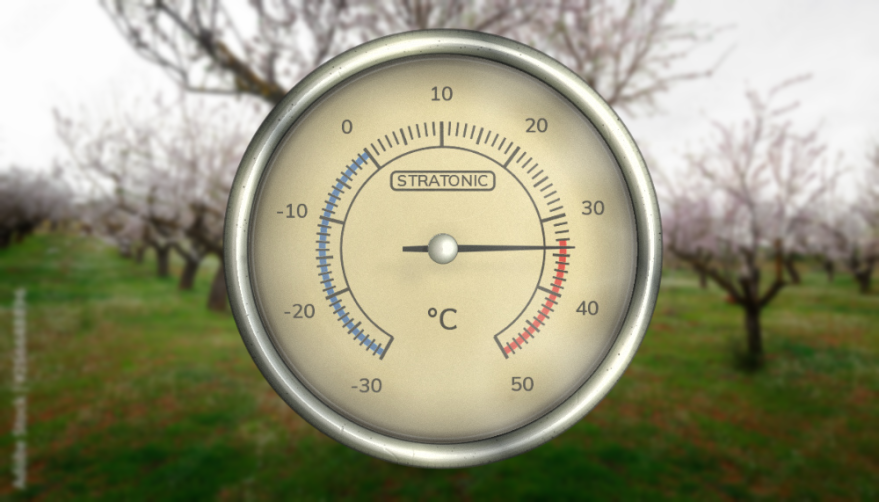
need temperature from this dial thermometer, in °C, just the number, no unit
34
